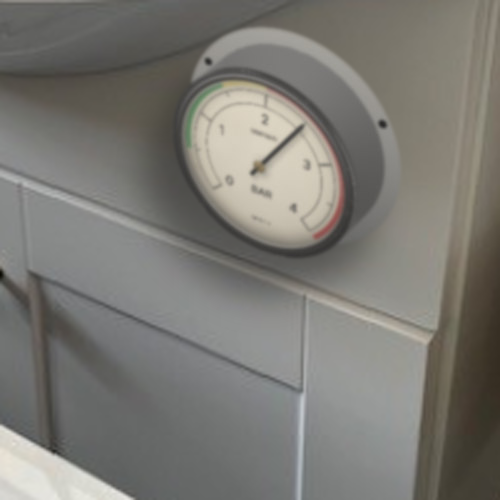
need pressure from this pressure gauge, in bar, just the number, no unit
2.5
